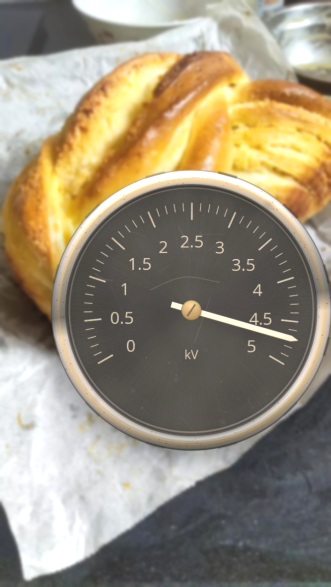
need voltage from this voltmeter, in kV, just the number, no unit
4.7
